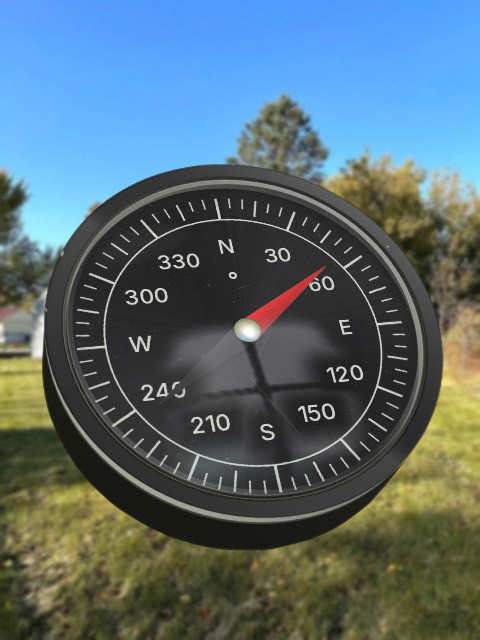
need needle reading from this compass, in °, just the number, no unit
55
